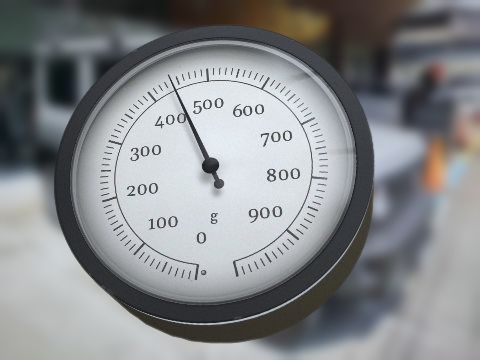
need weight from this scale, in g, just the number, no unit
440
